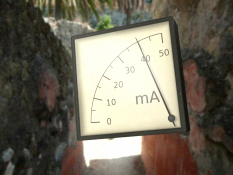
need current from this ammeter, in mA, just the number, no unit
40
